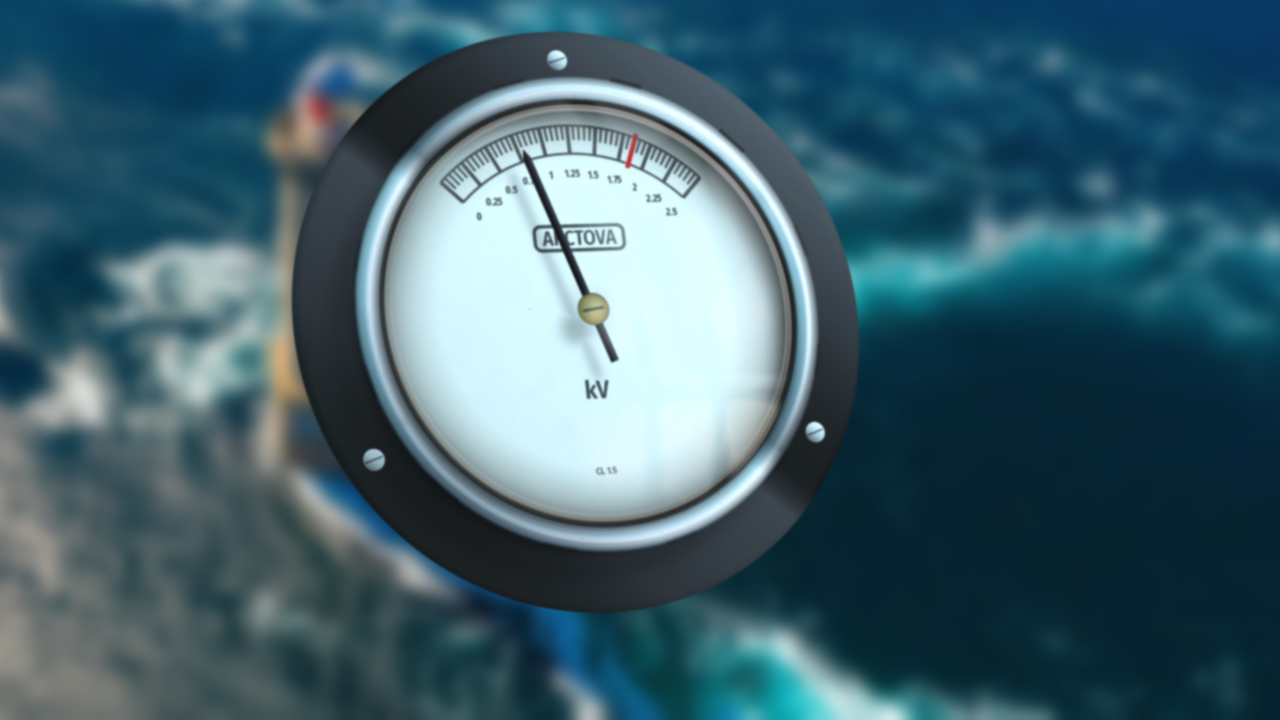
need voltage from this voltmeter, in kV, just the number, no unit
0.75
